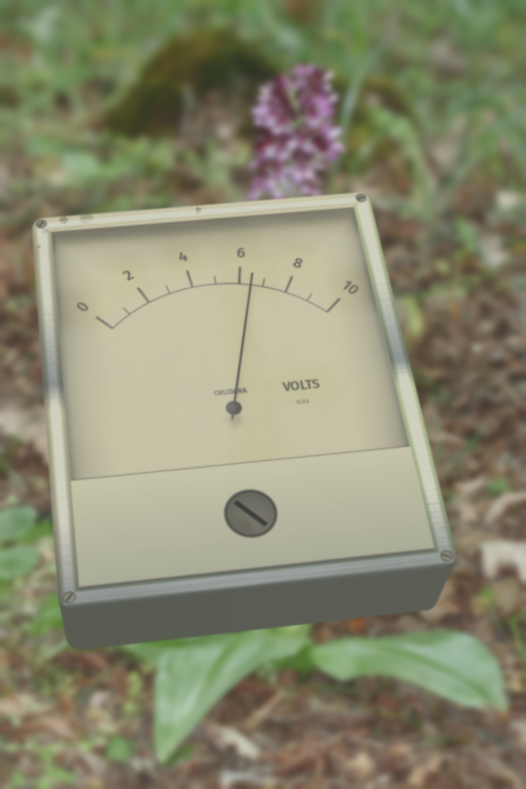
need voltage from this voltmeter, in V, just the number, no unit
6.5
